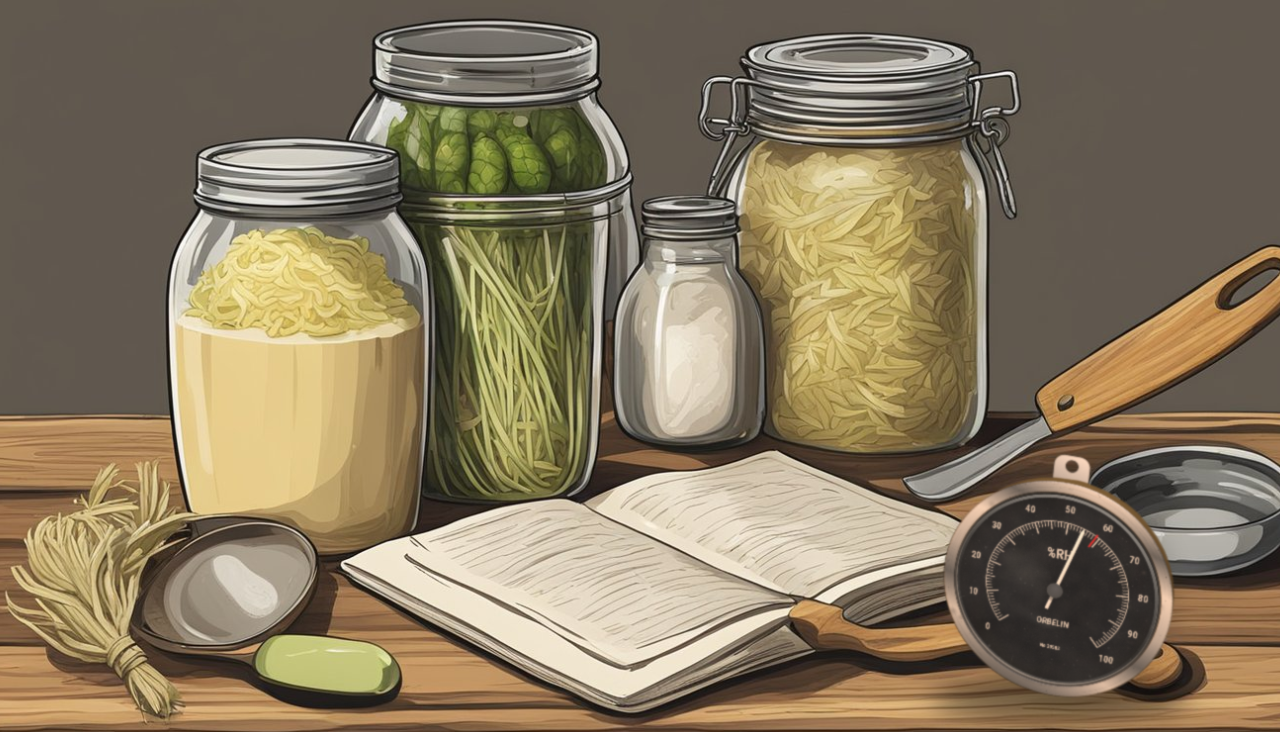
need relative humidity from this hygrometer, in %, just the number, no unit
55
